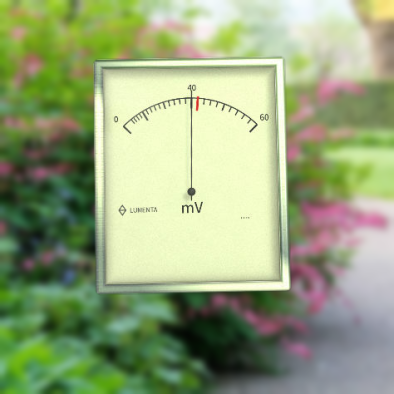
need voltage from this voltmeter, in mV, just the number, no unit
40
